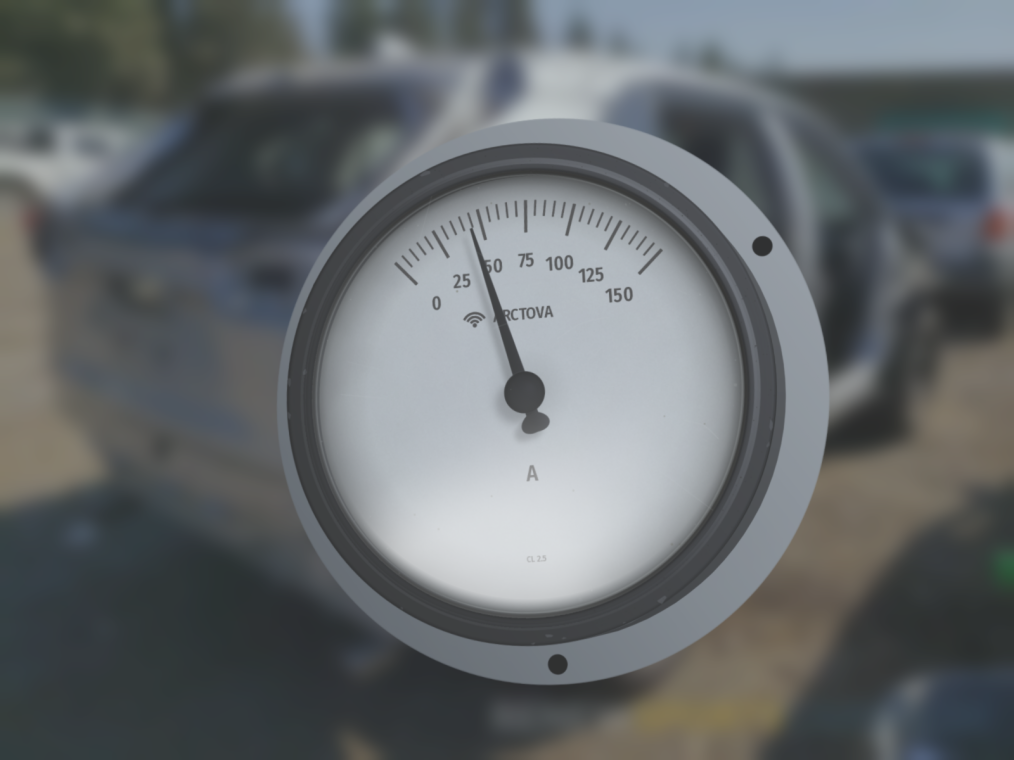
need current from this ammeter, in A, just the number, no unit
45
